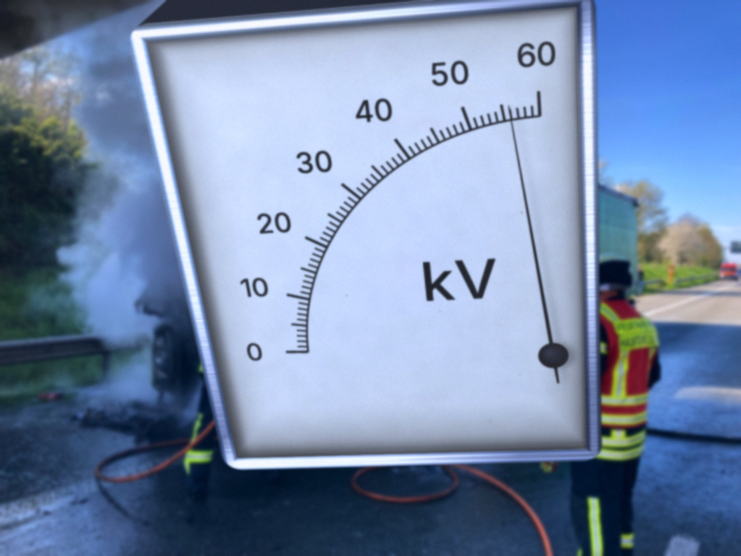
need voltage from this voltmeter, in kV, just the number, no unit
56
